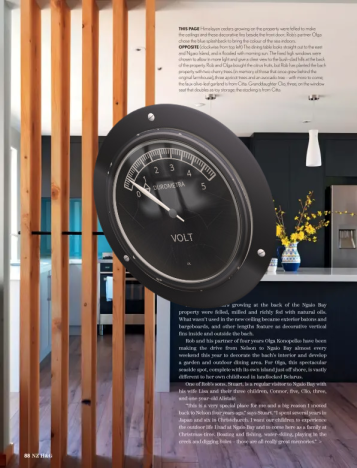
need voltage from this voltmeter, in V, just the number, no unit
0.5
